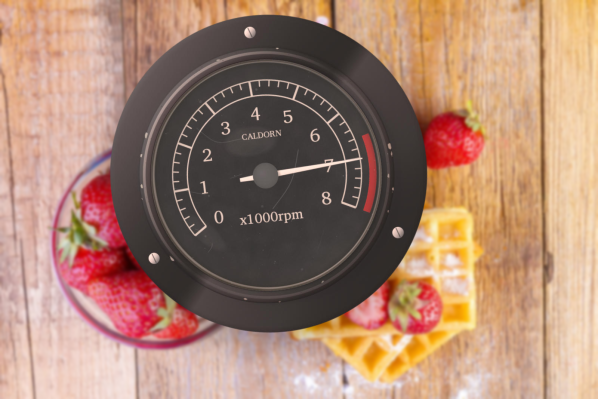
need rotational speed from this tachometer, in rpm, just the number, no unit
7000
